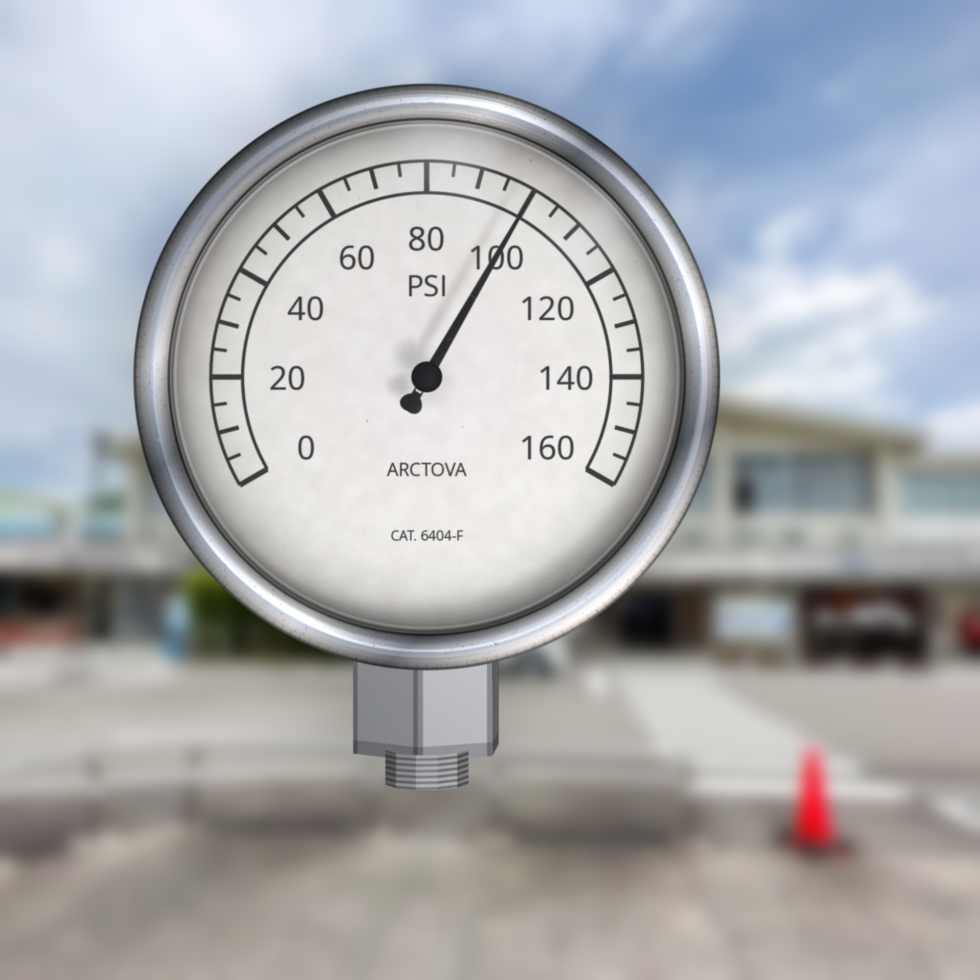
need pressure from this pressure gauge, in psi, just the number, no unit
100
